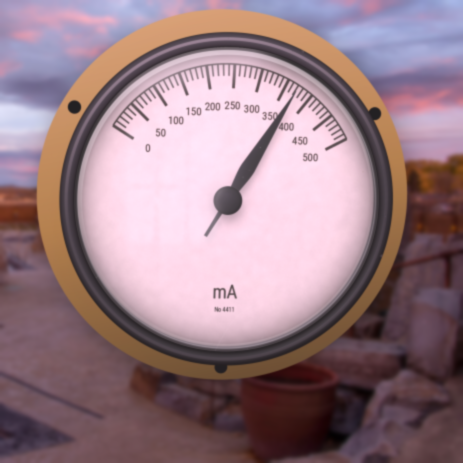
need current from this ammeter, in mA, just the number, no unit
370
